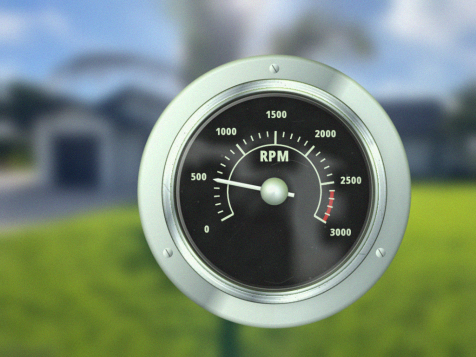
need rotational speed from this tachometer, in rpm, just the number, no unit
500
